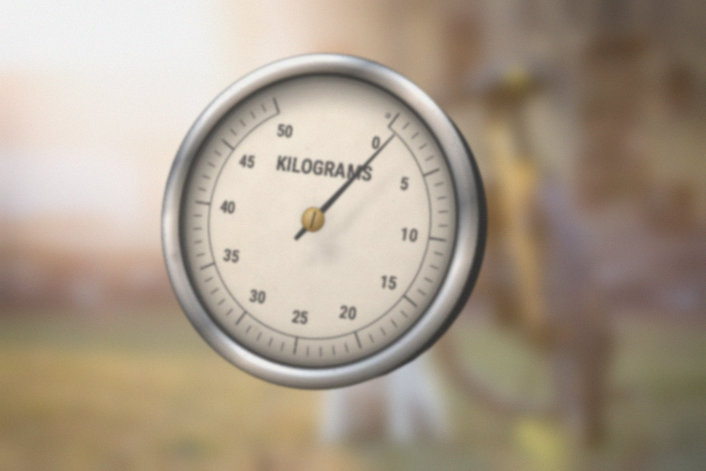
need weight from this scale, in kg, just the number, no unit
1
